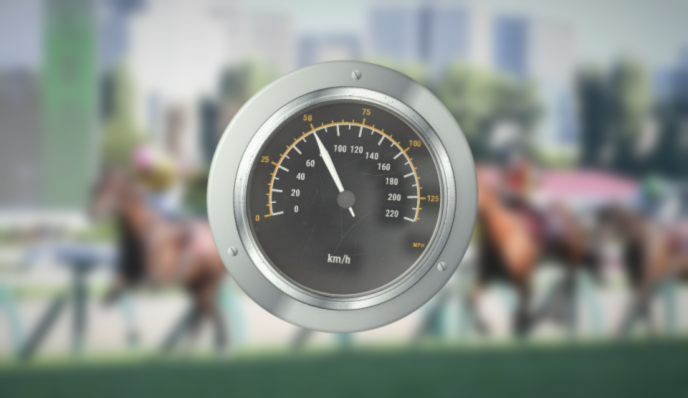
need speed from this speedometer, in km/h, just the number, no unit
80
